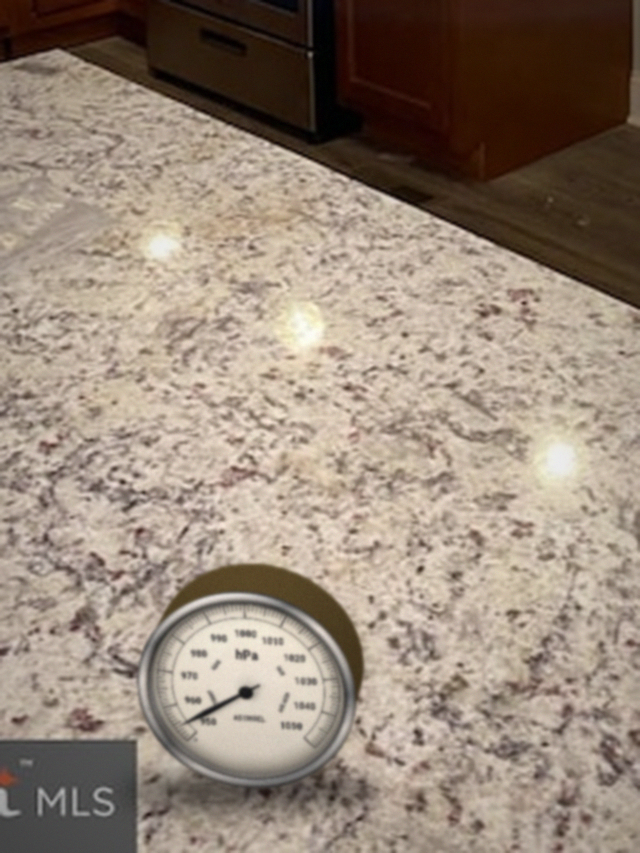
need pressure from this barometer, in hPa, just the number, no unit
955
